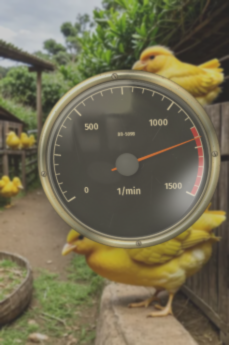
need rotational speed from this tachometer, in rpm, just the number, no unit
1200
